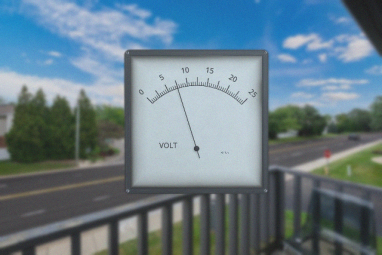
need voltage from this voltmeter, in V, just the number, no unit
7.5
